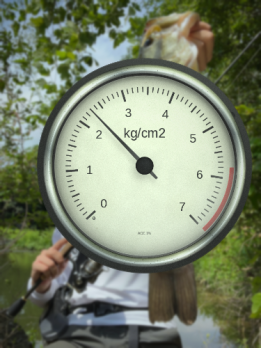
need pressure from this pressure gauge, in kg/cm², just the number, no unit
2.3
